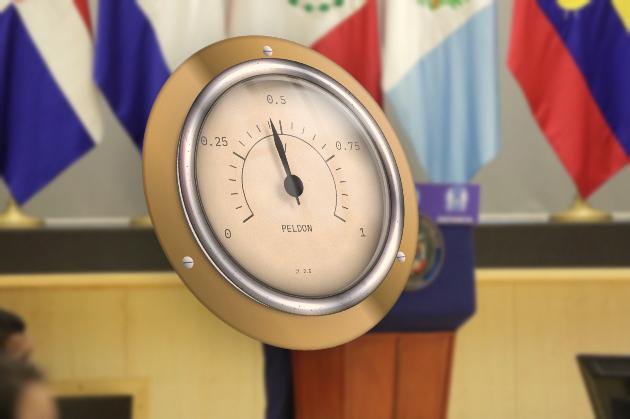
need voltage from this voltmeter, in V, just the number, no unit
0.45
